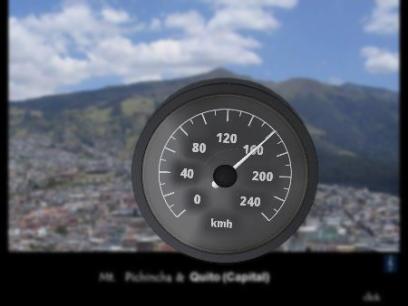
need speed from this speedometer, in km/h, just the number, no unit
160
